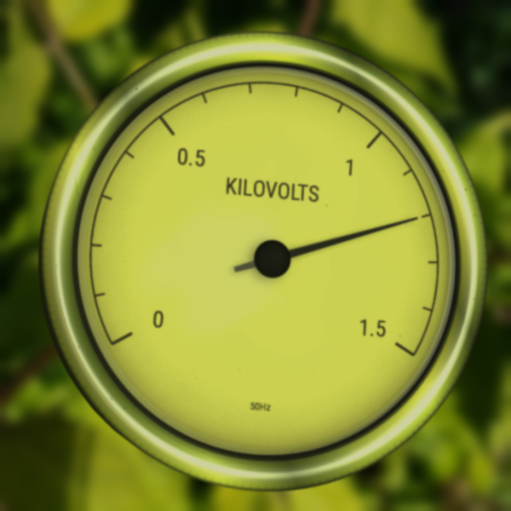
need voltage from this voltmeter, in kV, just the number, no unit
1.2
